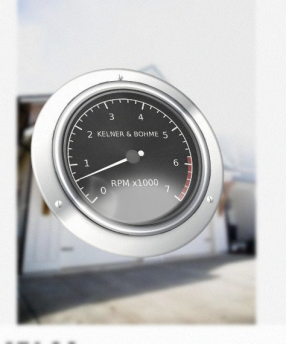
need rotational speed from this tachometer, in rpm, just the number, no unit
600
